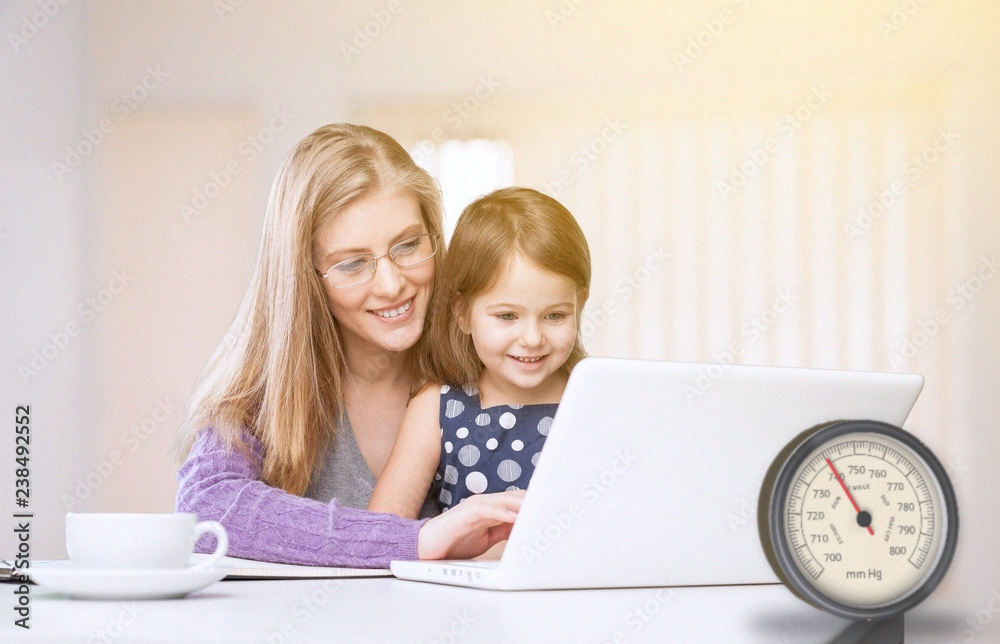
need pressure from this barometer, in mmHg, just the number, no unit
740
